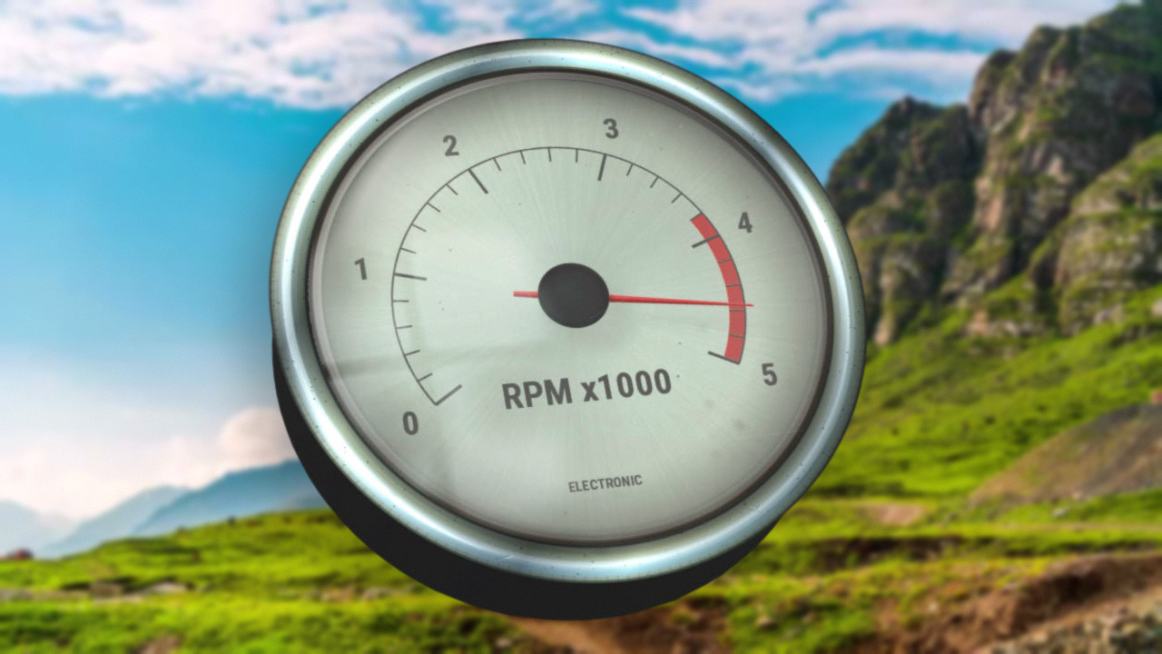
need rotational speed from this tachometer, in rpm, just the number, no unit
4600
